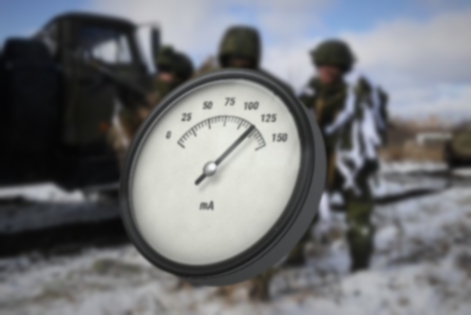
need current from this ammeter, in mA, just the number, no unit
125
